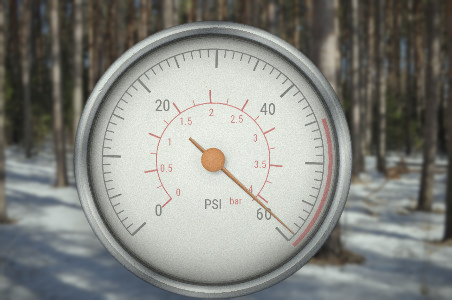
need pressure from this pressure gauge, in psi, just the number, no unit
59
